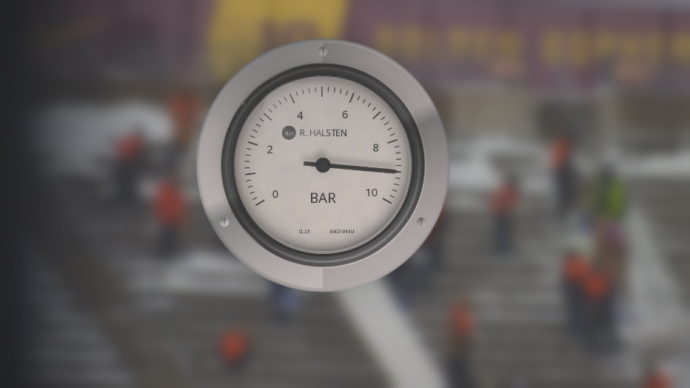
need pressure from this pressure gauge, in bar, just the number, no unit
9
